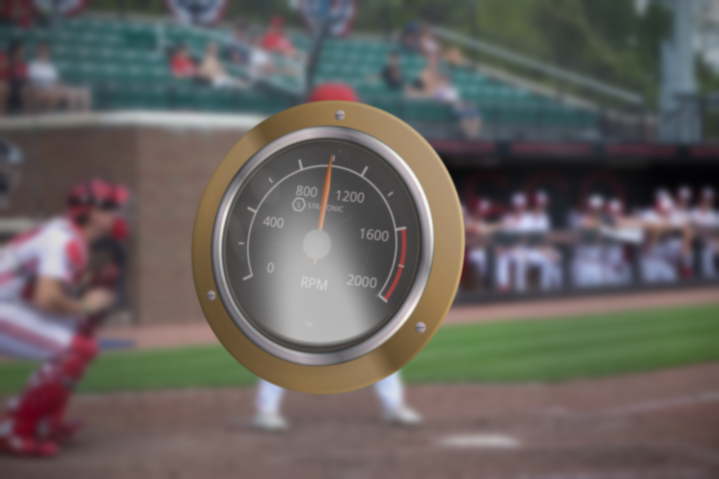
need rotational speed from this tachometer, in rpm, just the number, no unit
1000
